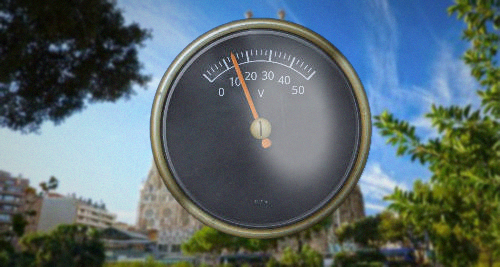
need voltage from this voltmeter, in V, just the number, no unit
14
